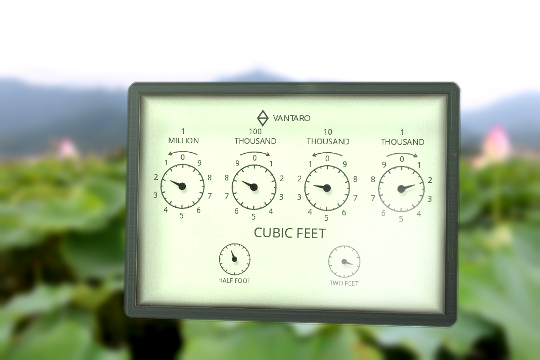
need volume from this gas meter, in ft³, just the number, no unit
182200
